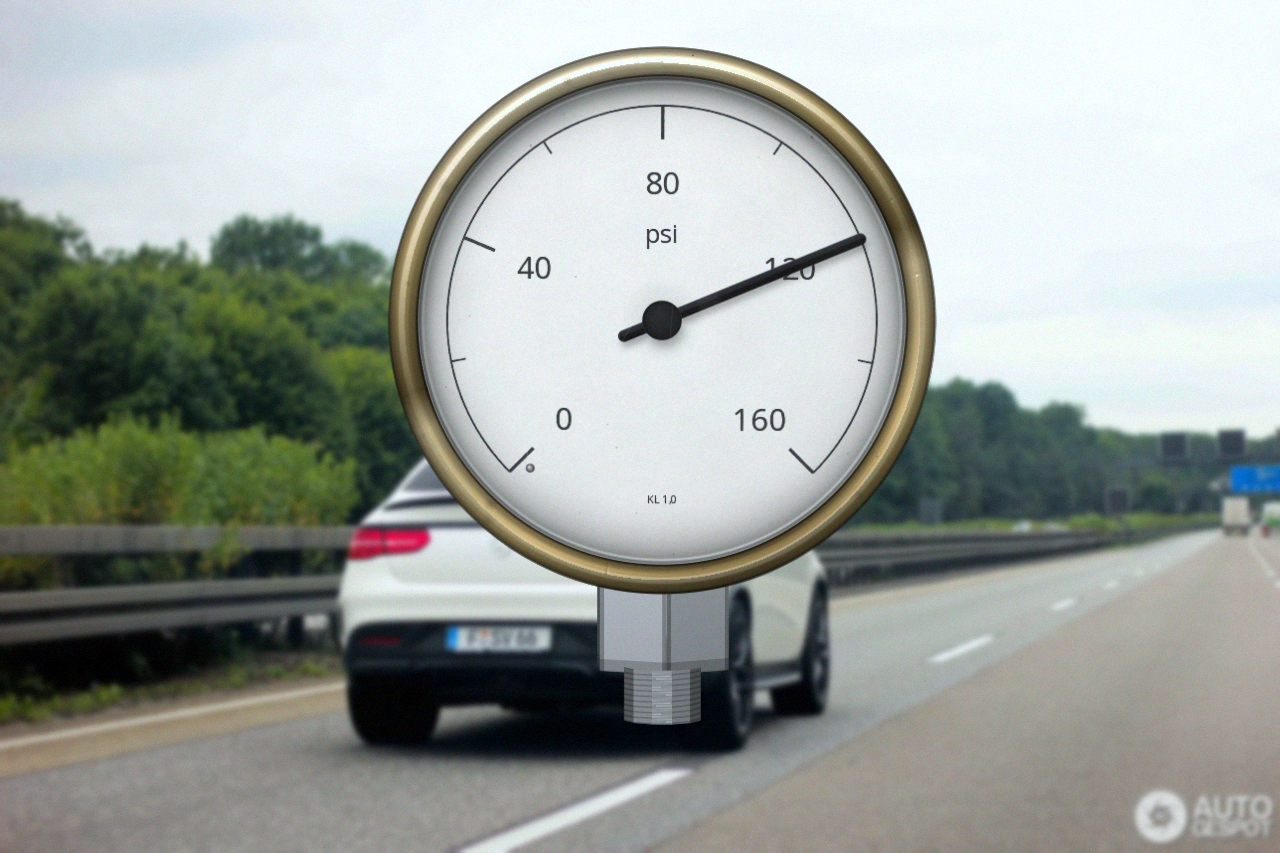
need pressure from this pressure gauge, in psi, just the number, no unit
120
